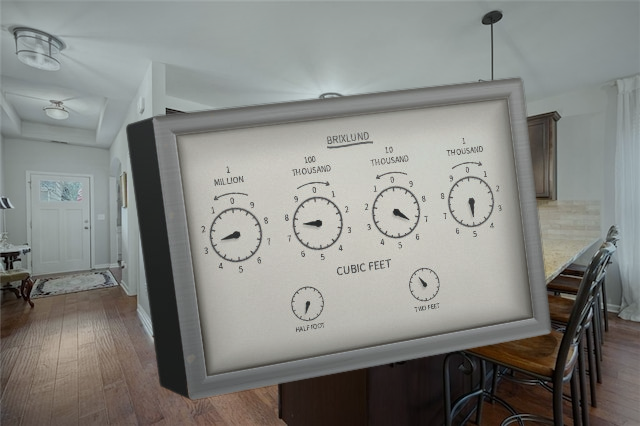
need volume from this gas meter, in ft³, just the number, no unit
276500
